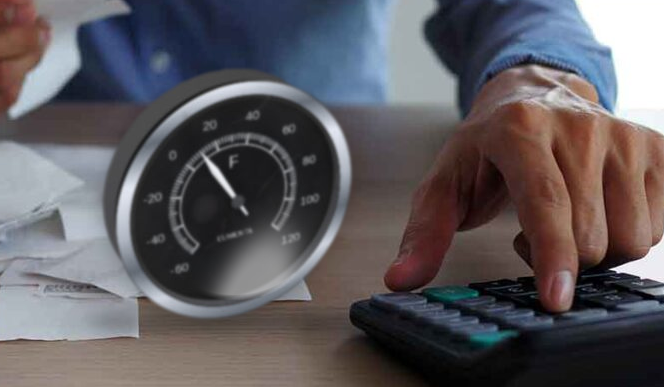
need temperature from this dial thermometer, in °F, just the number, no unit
10
